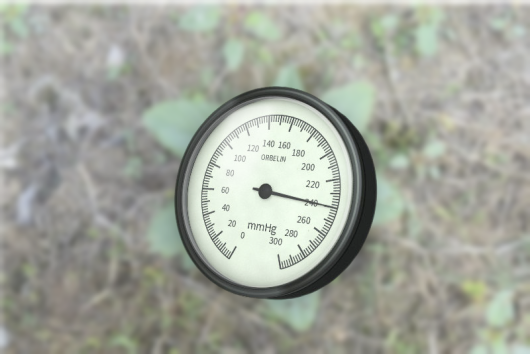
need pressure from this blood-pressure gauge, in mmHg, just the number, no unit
240
